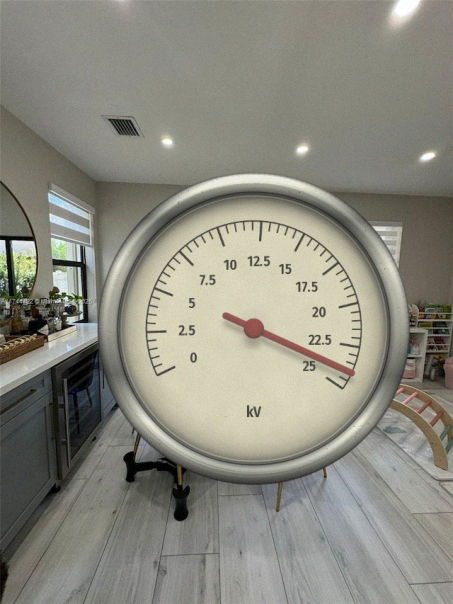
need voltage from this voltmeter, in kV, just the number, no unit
24
